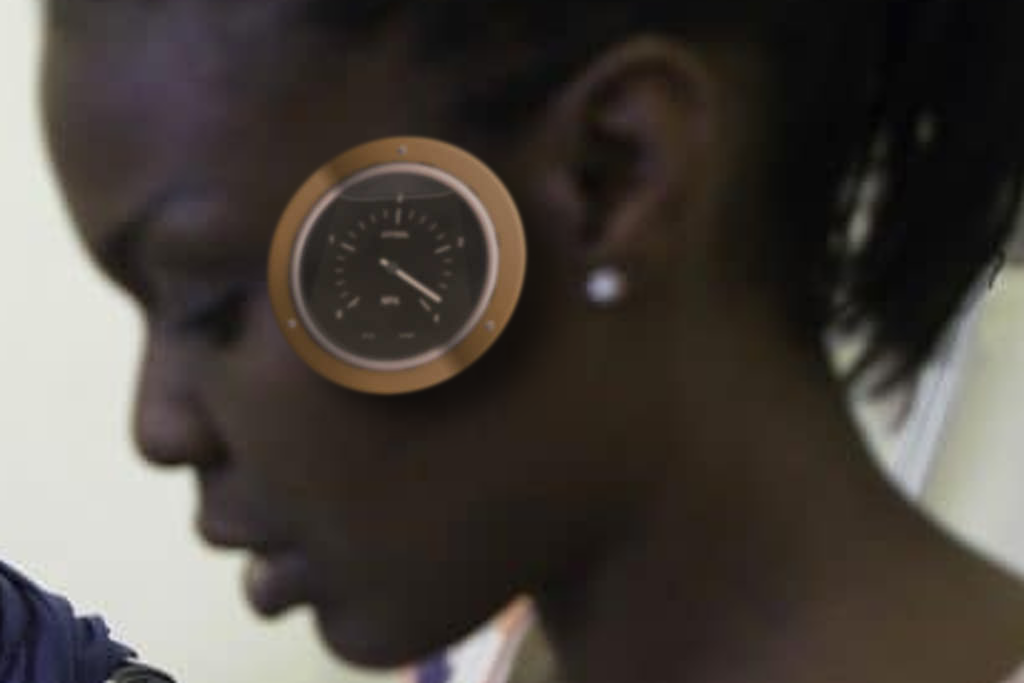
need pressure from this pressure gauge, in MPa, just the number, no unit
3.8
